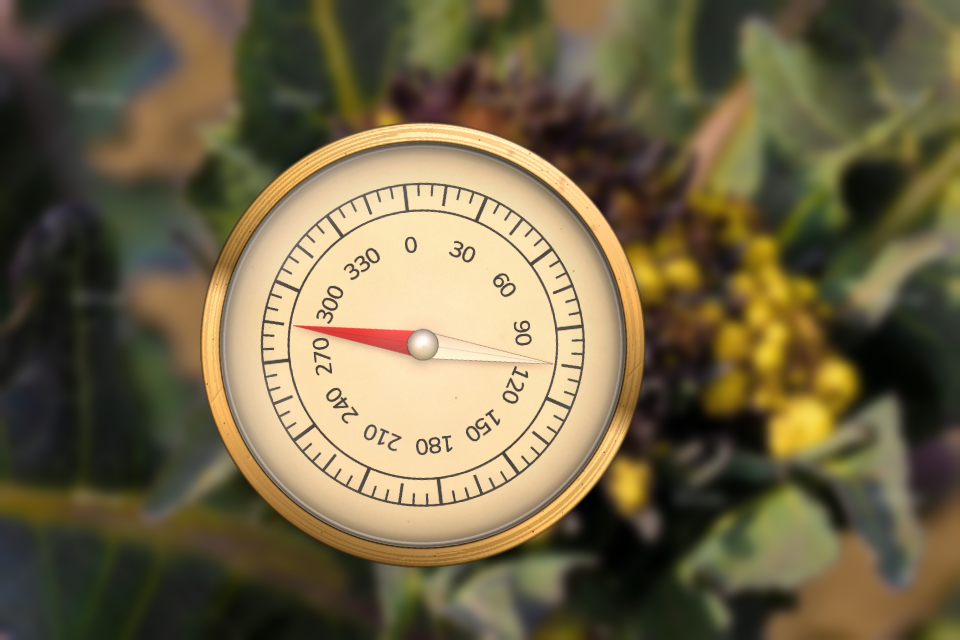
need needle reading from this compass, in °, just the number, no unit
285
